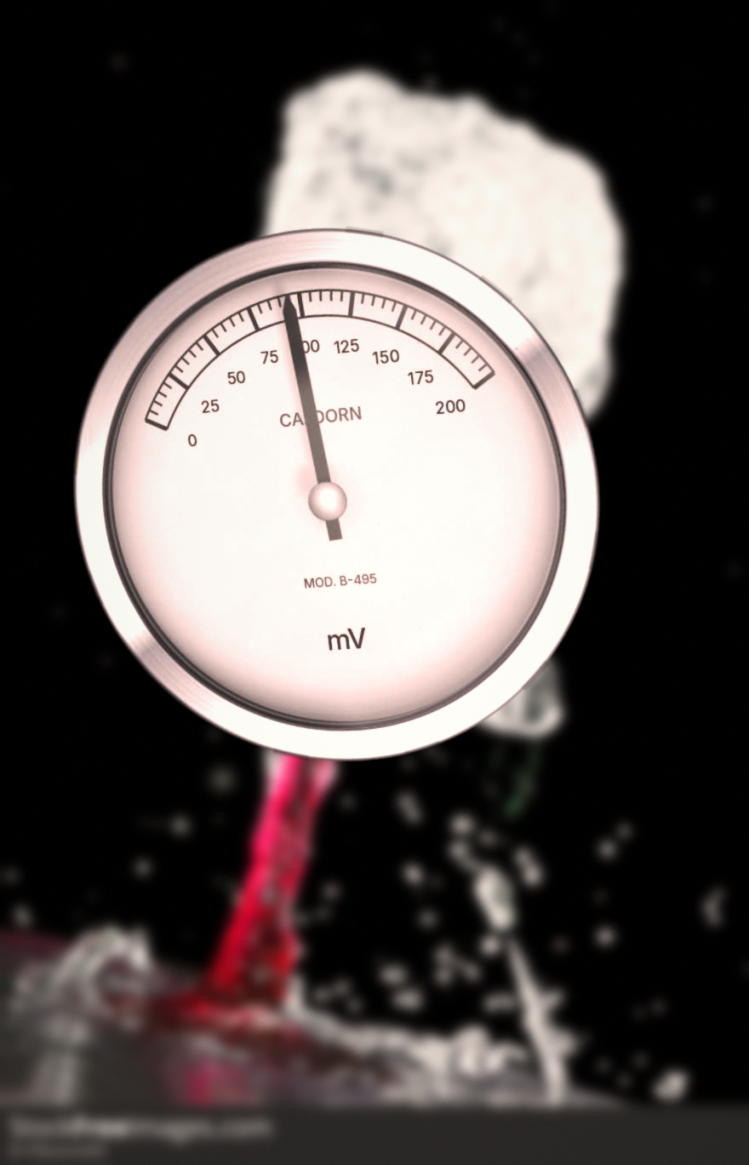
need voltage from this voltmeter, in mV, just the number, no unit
95
